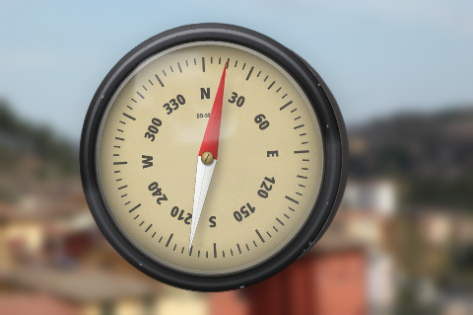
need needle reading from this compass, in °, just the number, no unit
15
